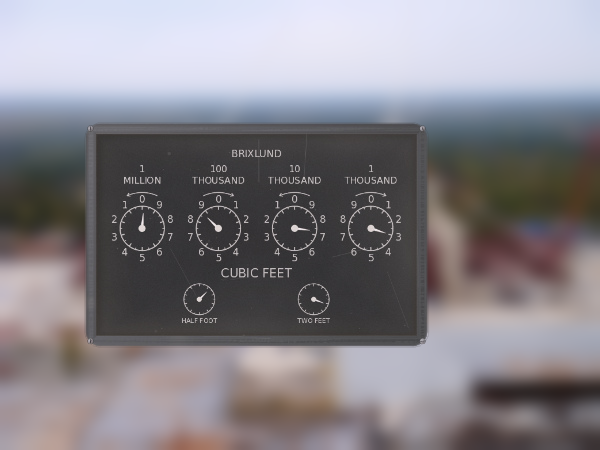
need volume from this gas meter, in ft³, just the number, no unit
987300
